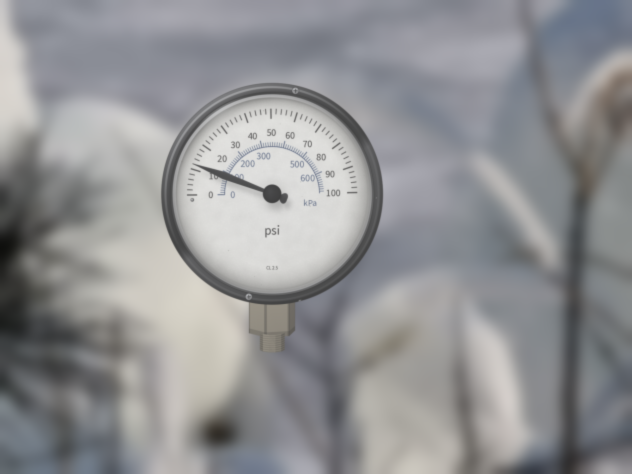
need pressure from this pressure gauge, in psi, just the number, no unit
12
